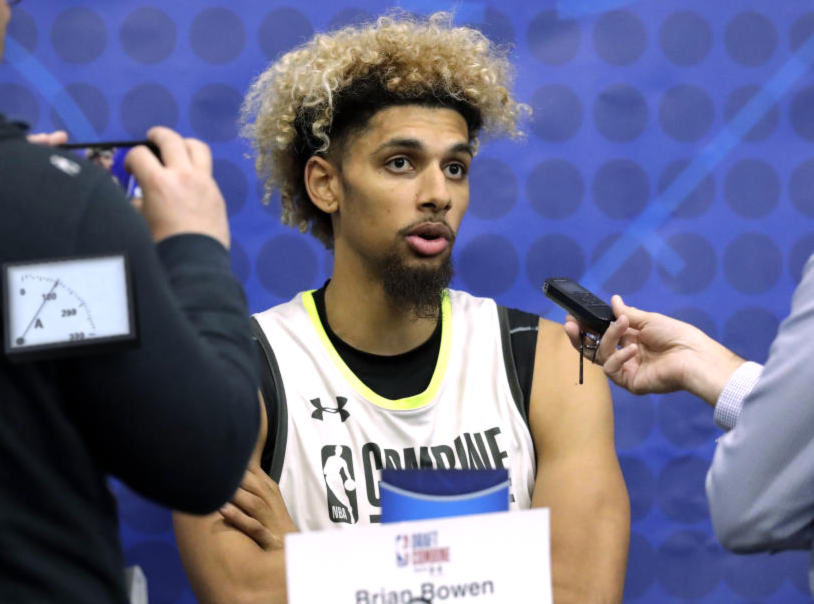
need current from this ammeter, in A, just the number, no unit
100
